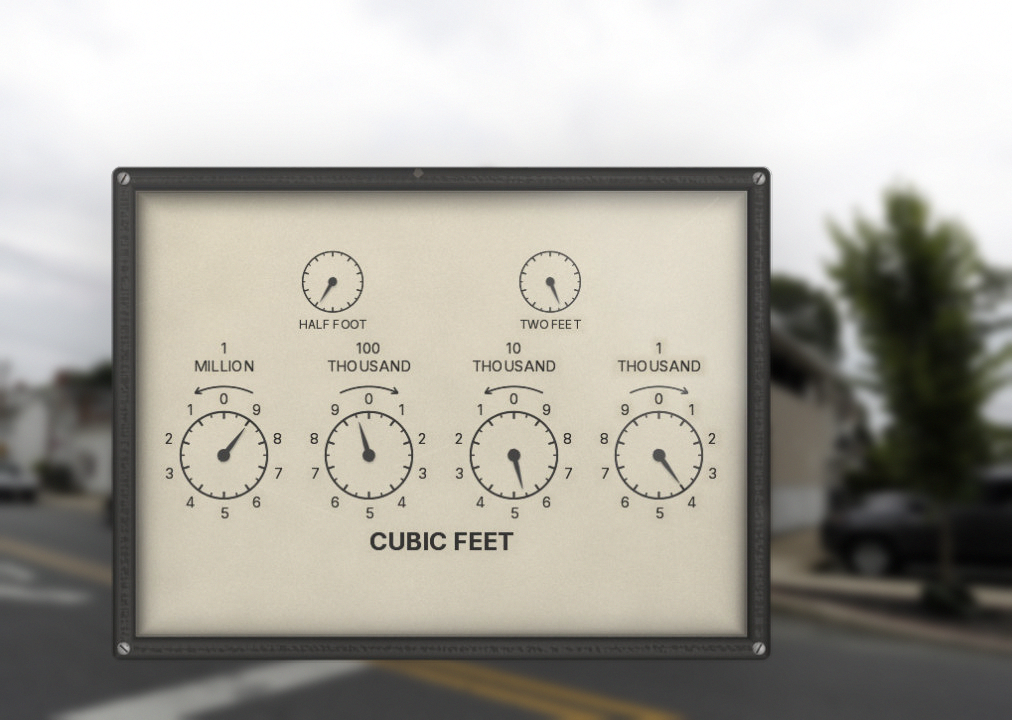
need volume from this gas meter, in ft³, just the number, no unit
895400
